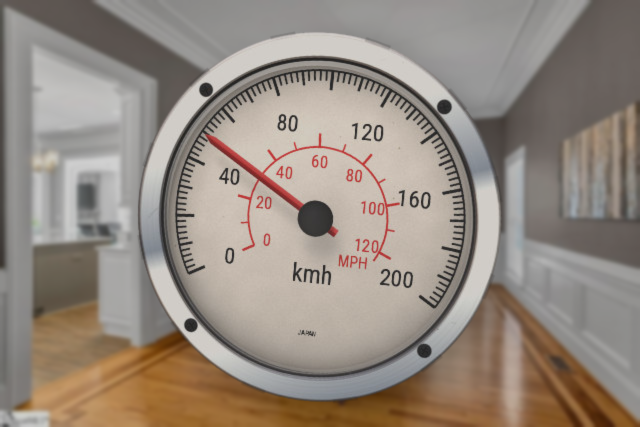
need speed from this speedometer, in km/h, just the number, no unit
50
